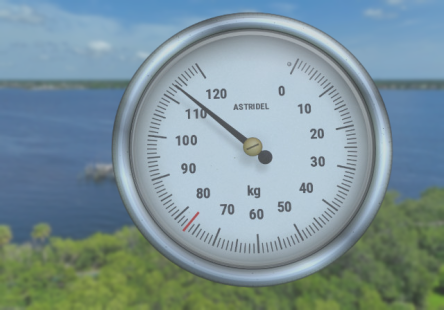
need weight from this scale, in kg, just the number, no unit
113
